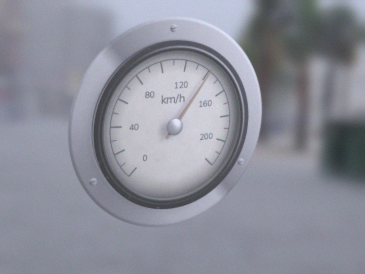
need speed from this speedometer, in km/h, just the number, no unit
140
